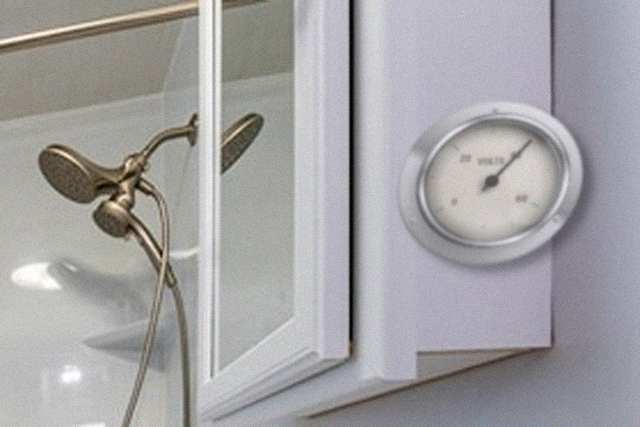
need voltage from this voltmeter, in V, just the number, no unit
40
